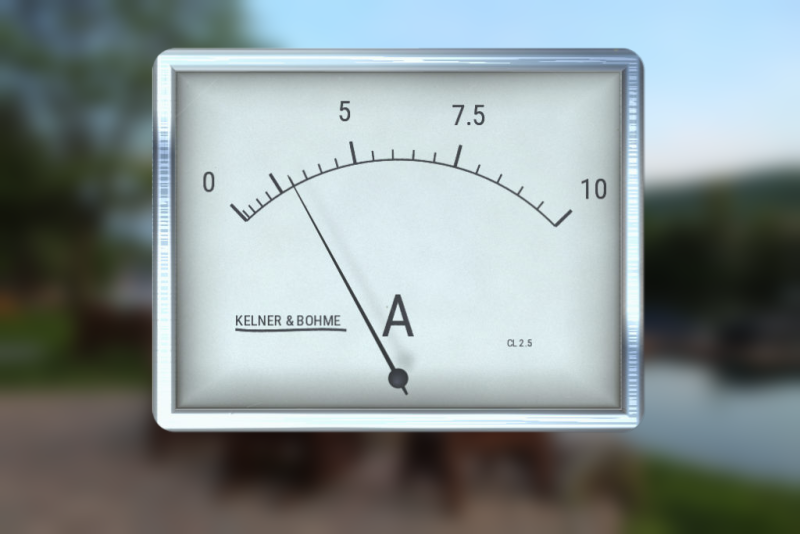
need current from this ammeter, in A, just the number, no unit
3
